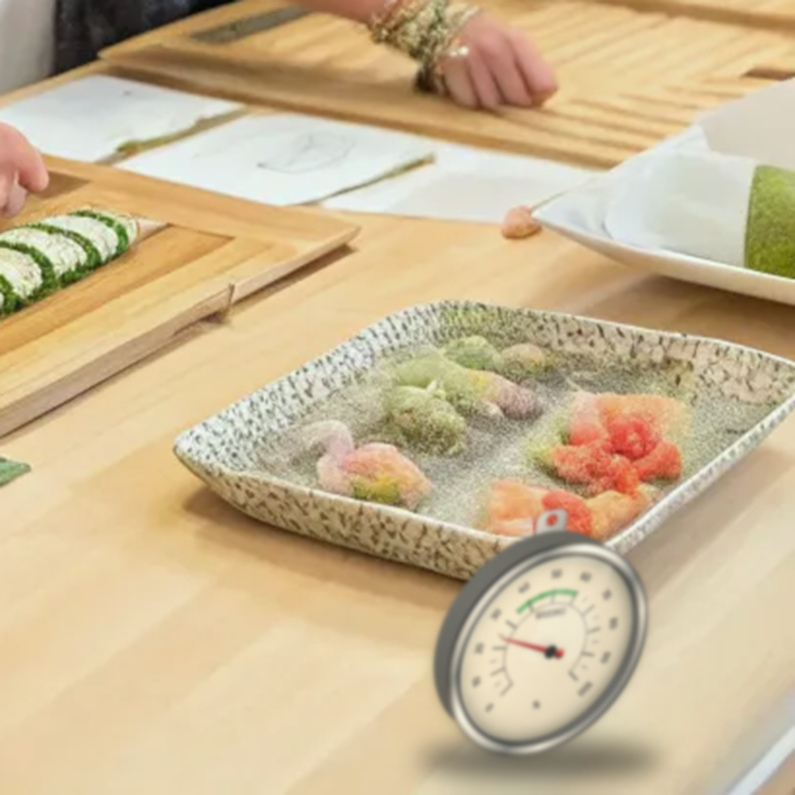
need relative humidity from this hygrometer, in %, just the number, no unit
25
